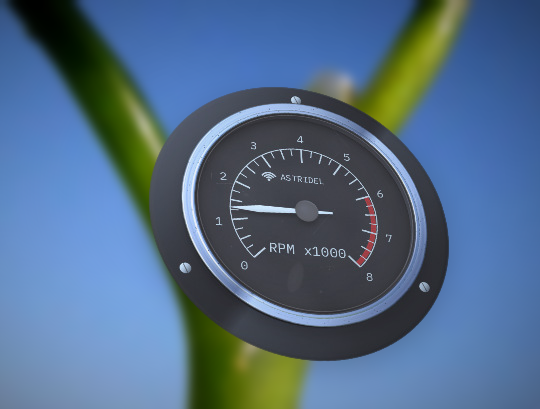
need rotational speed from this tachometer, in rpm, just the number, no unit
1250
